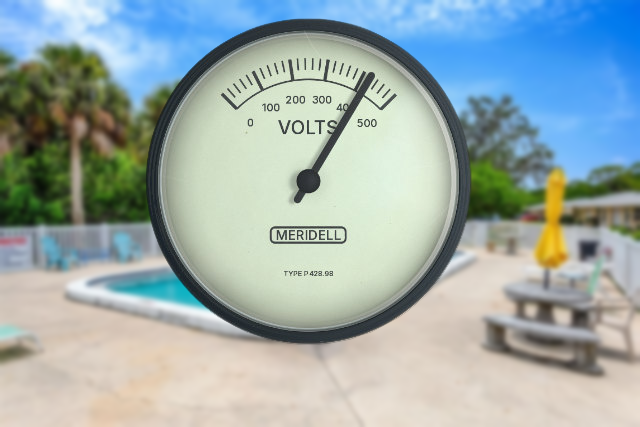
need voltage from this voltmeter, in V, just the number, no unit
420
